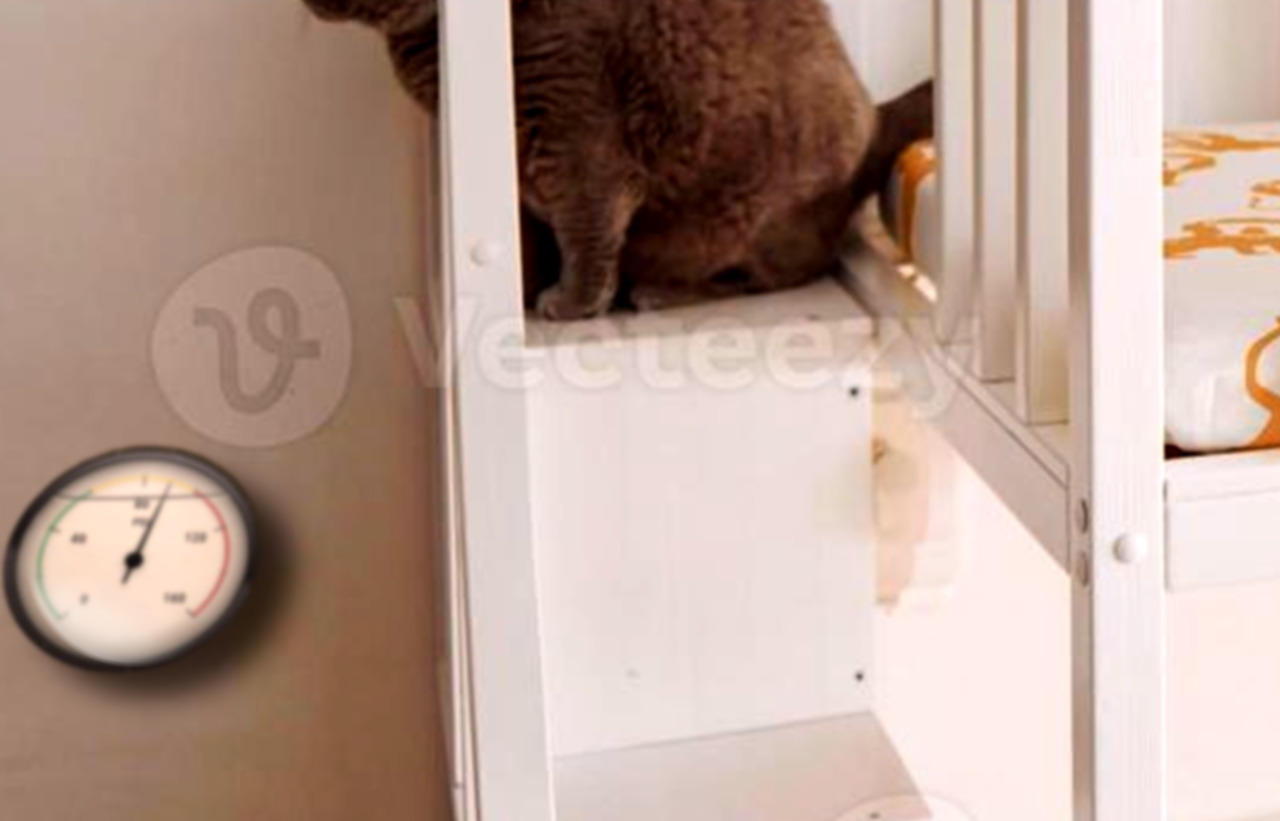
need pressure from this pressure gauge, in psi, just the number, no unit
90
